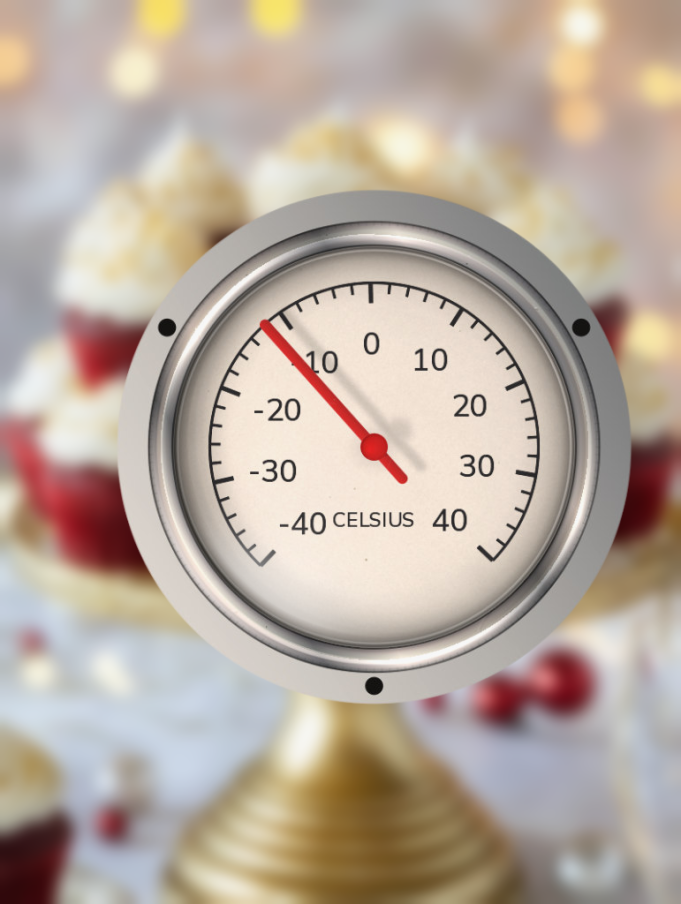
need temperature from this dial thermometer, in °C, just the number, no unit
-12
